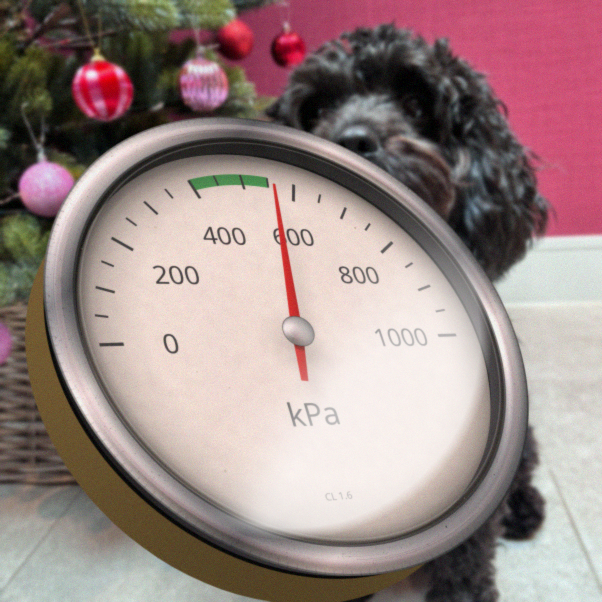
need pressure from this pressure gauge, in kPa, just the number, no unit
550
